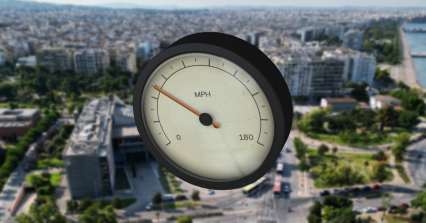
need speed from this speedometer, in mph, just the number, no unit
50
